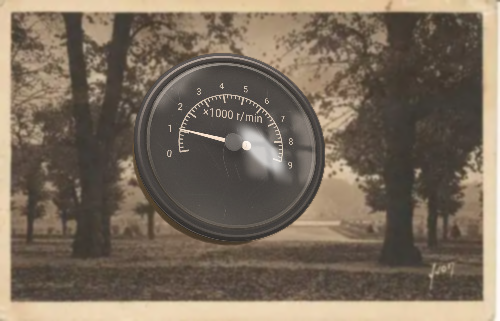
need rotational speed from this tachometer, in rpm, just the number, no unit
1000
